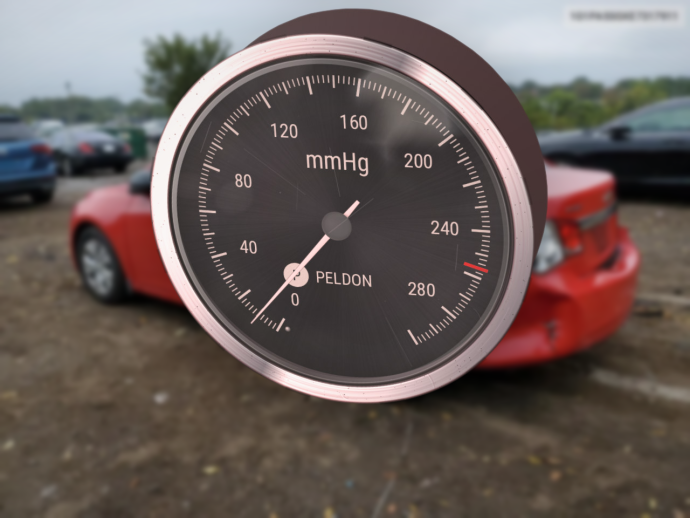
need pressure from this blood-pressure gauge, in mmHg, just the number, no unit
10
